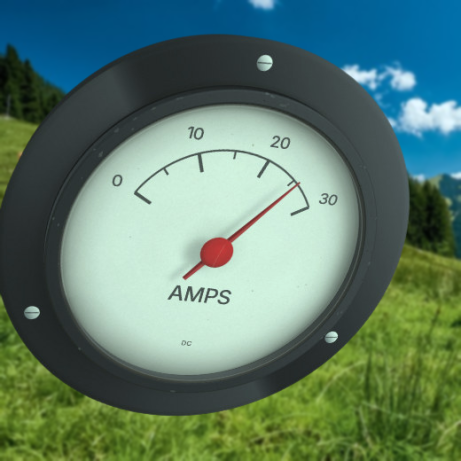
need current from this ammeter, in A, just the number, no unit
25
